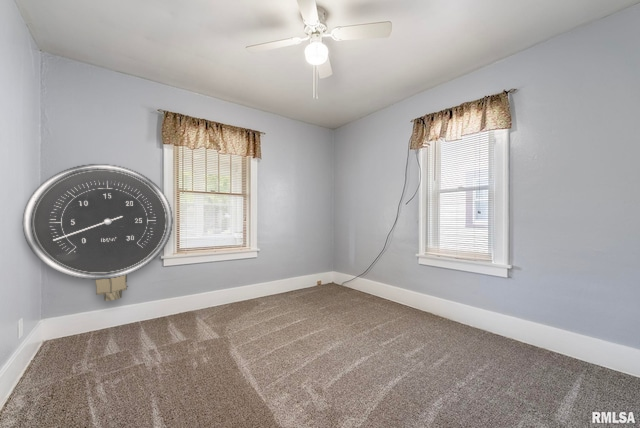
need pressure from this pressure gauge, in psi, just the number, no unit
2.5
